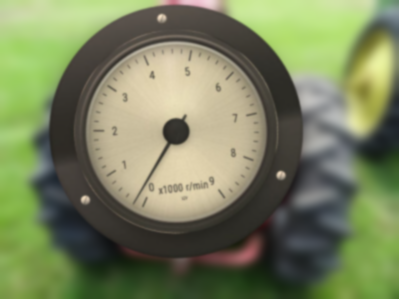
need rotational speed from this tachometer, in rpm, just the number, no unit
200
